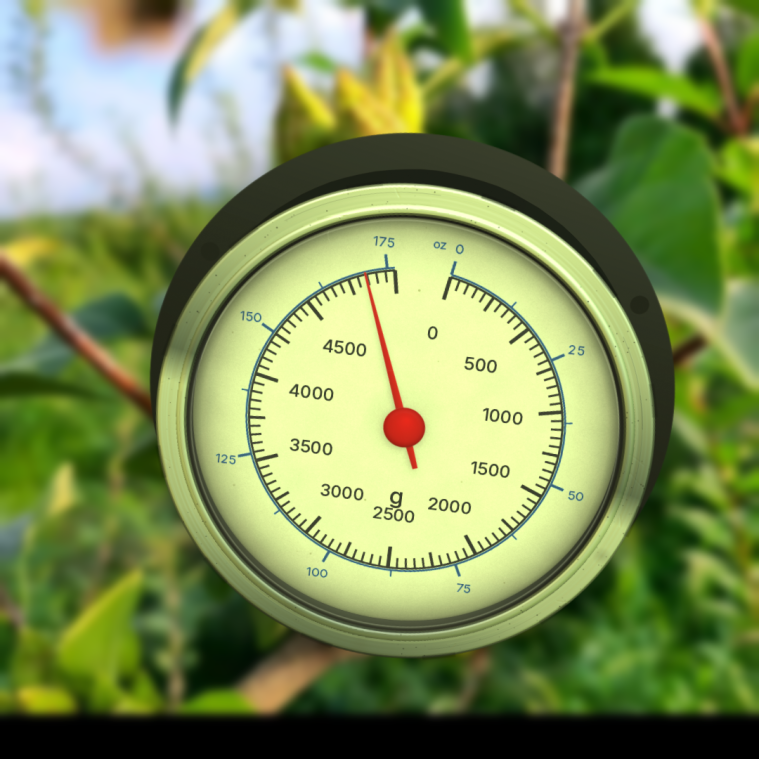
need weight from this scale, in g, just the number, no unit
4850
